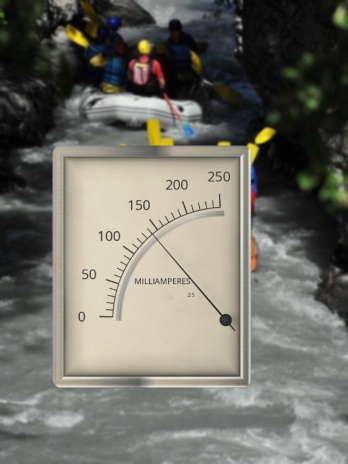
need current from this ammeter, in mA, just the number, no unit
140
